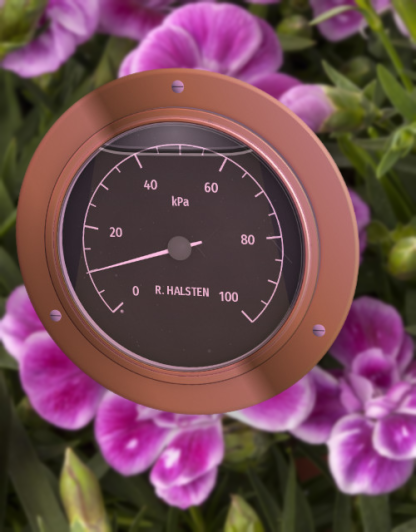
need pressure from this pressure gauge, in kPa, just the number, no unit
10
